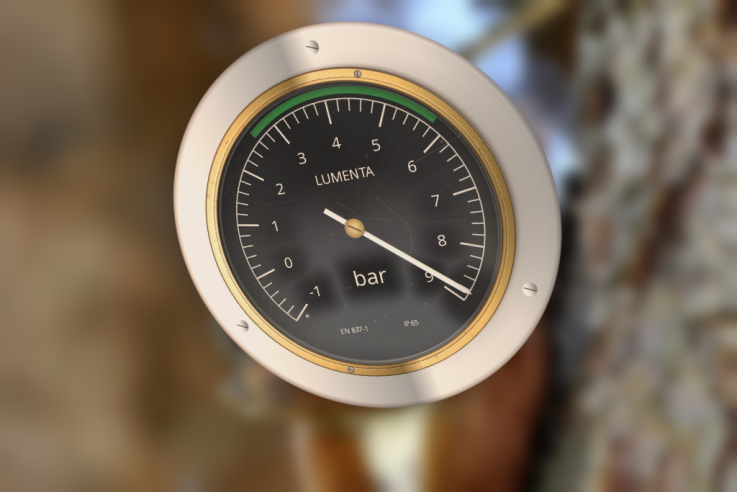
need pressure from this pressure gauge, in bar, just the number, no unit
8.8
